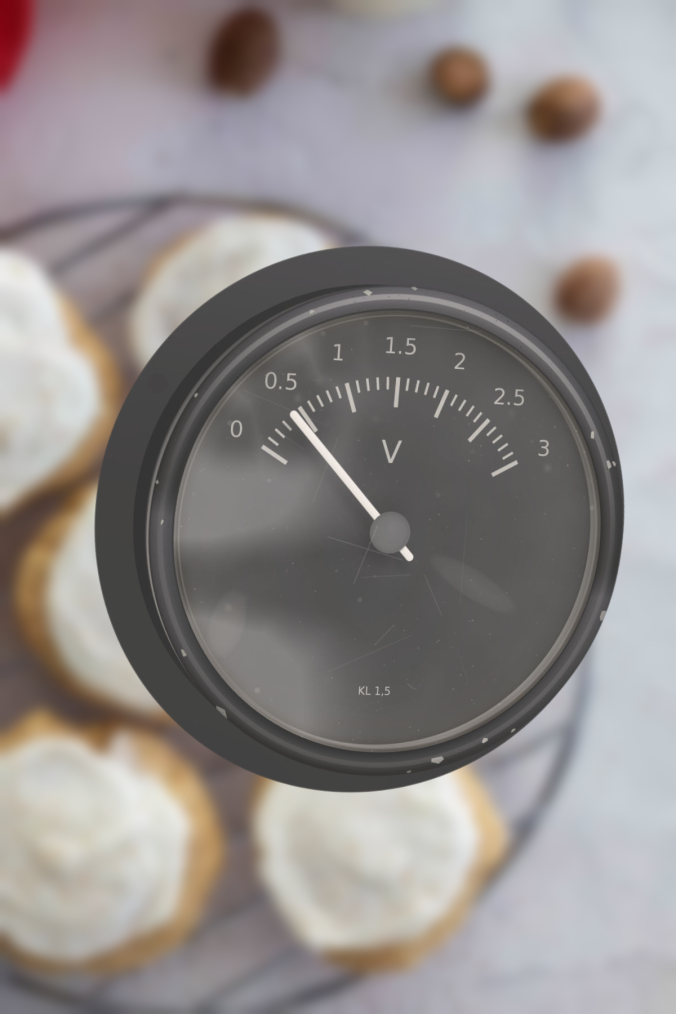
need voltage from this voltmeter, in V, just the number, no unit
0.4
